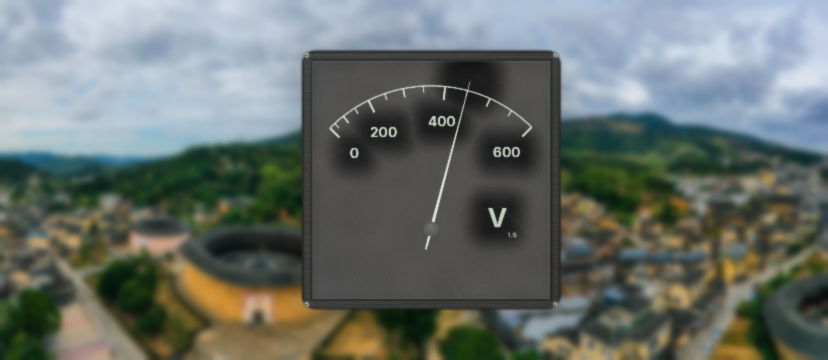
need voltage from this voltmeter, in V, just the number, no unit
450
